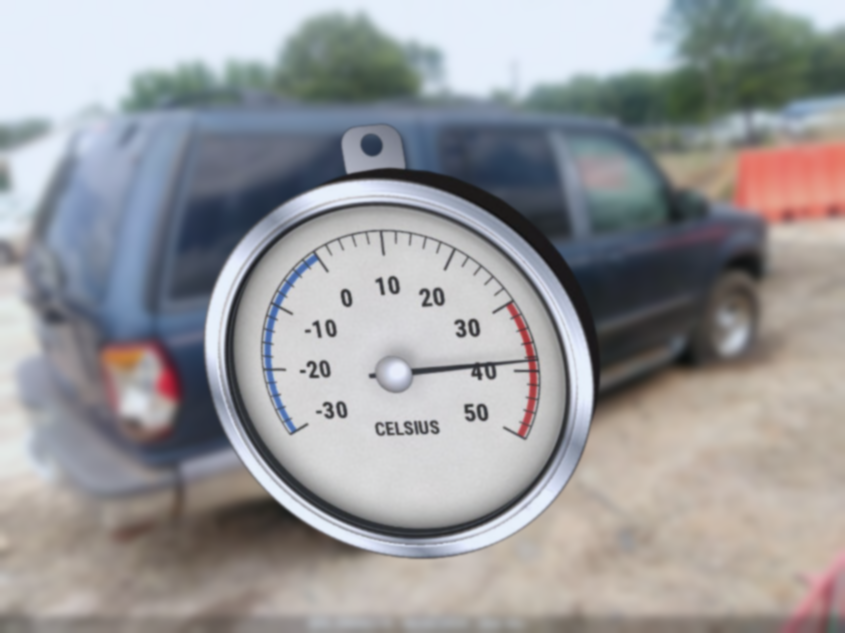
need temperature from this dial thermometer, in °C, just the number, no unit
38
